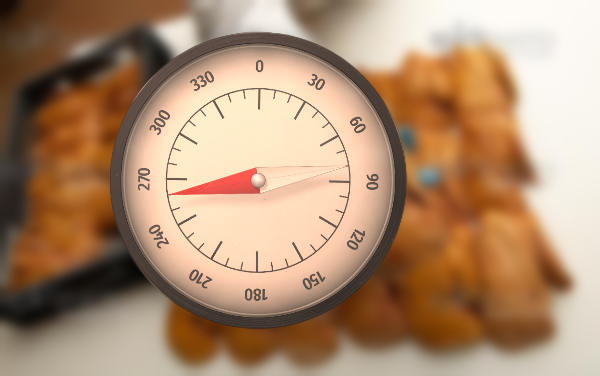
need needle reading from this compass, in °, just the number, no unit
260
